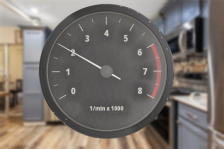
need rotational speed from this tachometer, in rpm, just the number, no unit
2000
